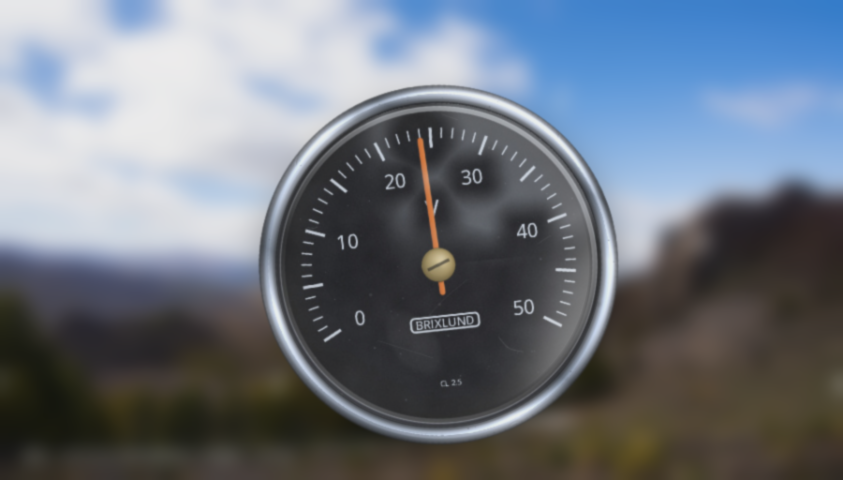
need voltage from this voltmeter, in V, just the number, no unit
24
